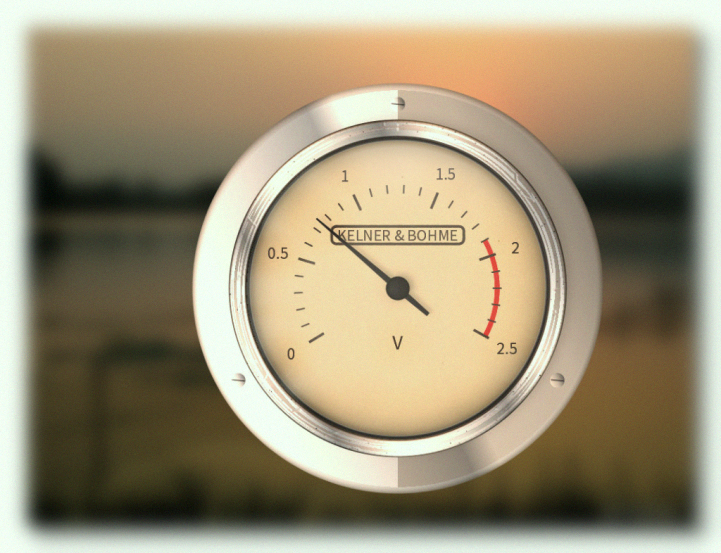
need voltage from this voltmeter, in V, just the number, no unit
0.75
